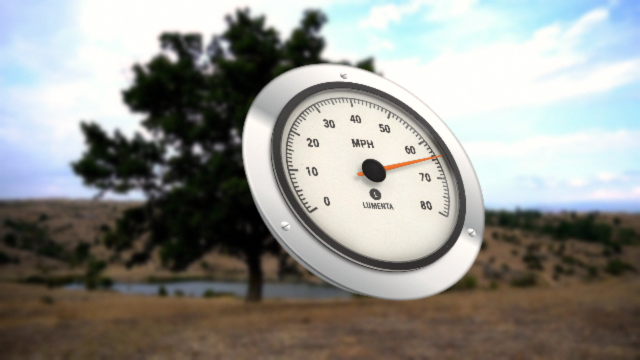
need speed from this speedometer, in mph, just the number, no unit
65
